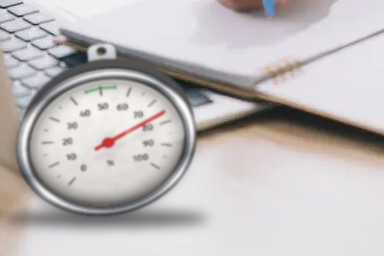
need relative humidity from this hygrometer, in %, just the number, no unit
75
